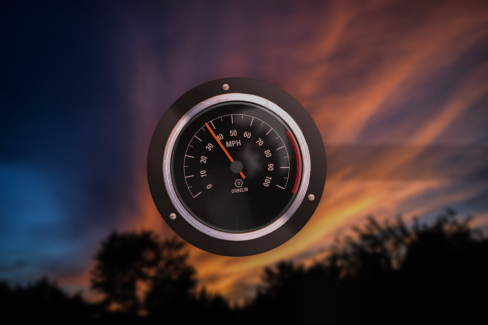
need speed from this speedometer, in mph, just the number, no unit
37.5
